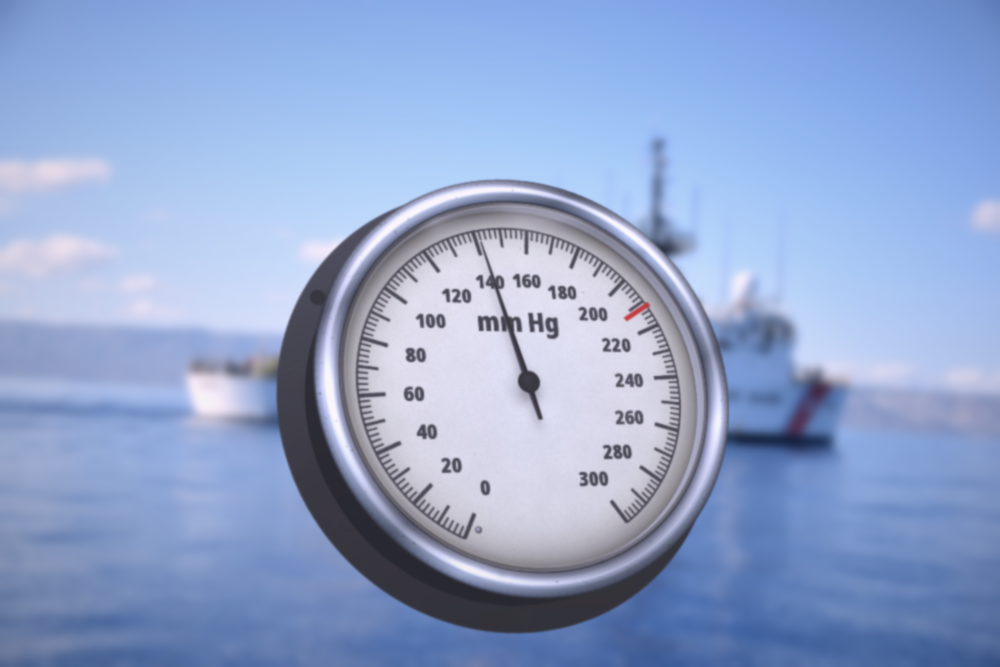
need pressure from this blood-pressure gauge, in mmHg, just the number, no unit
140
